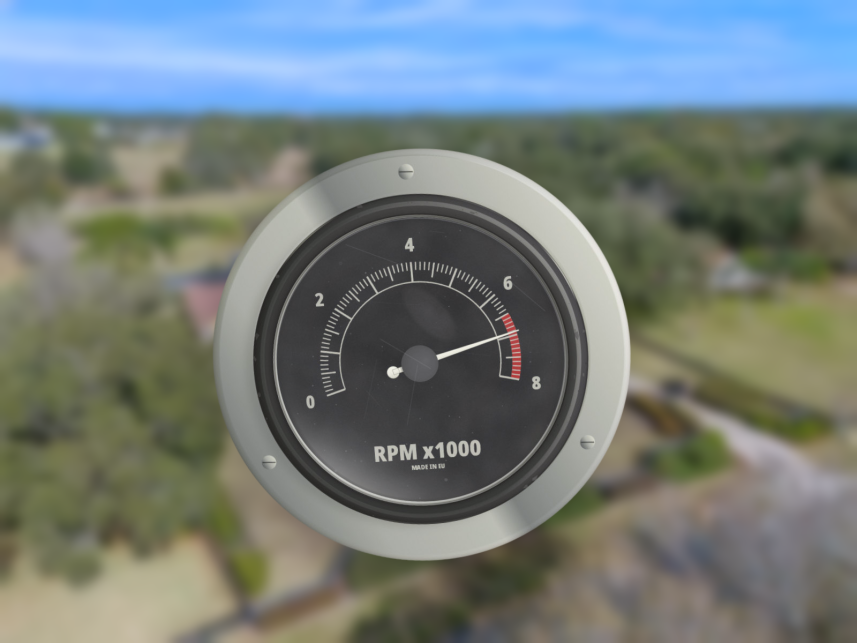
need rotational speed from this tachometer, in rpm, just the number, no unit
6900
